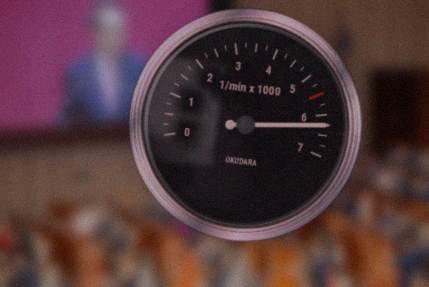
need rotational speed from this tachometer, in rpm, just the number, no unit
6250
